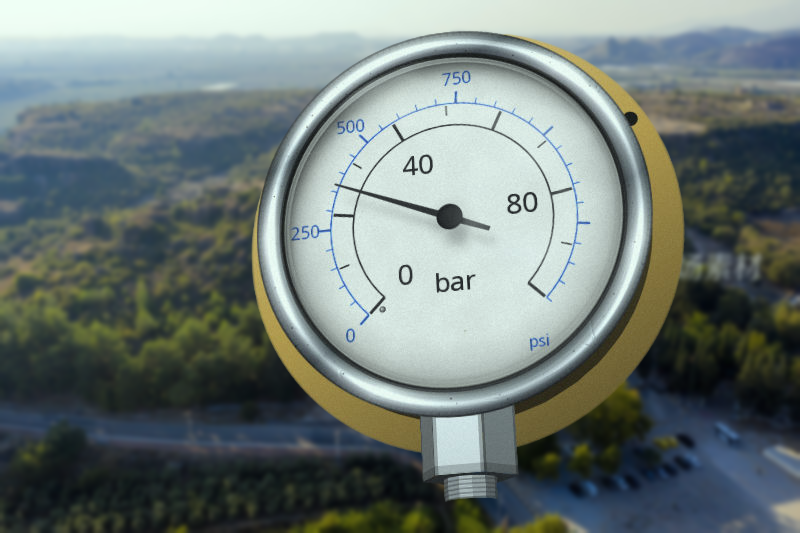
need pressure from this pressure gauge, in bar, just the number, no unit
25
